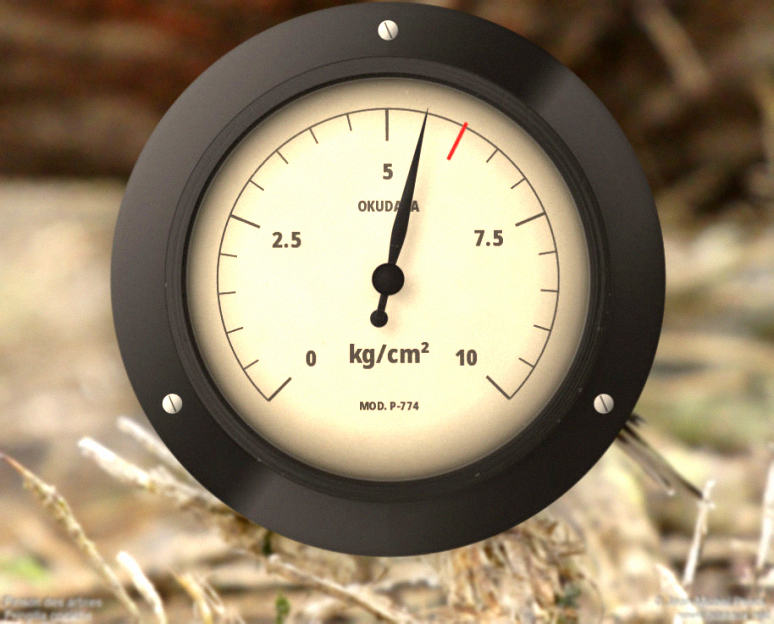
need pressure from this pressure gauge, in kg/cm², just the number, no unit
5.5
